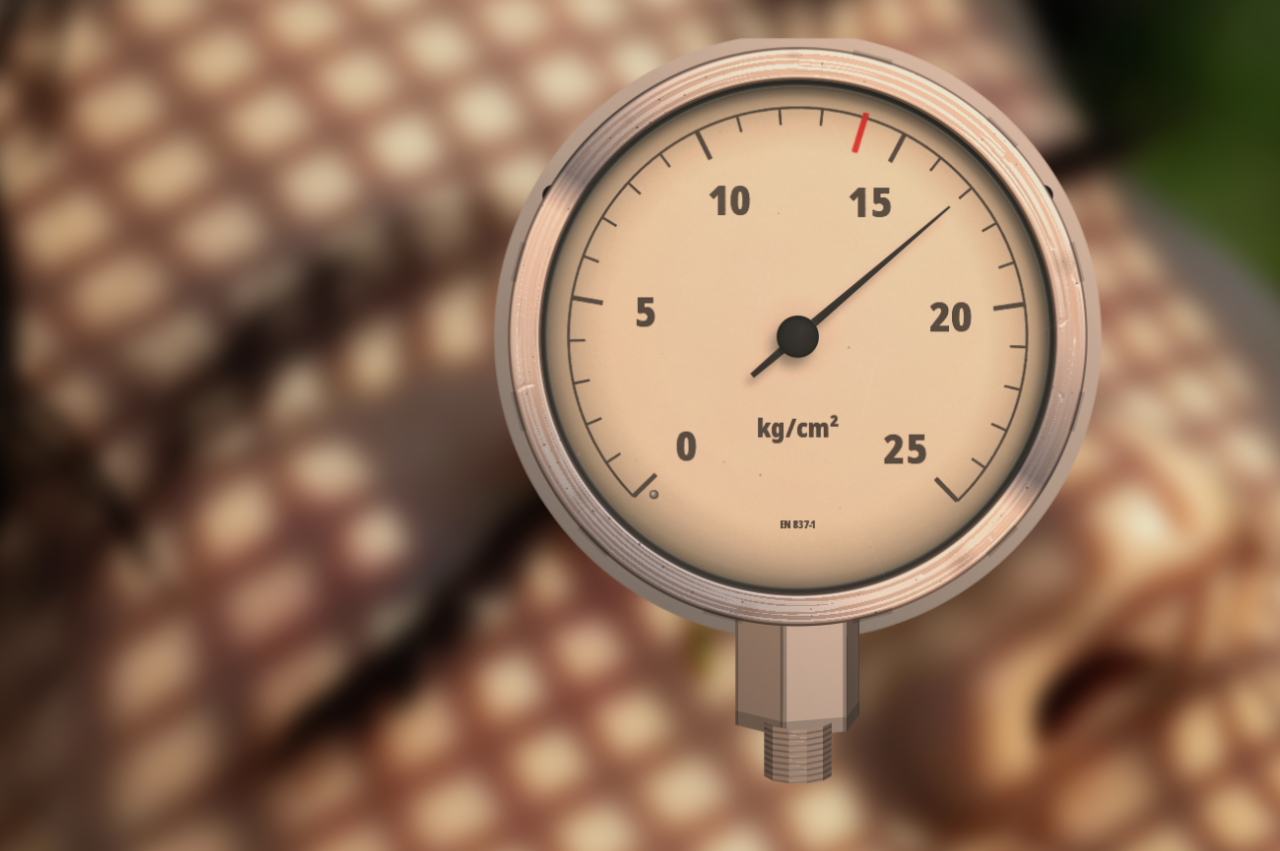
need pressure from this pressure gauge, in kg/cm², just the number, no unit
17
